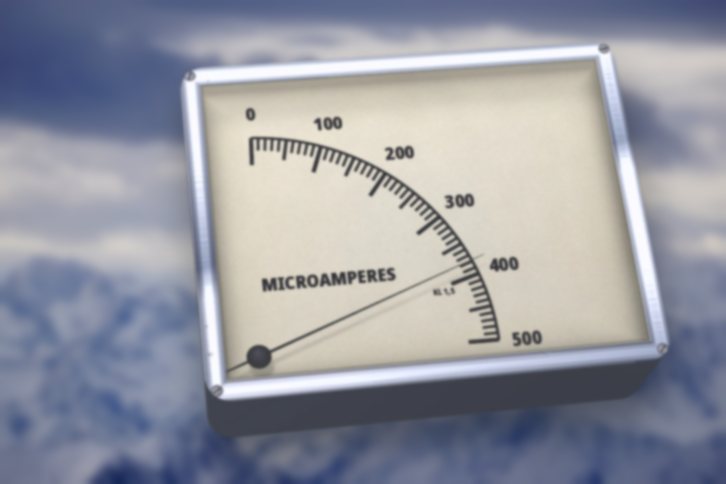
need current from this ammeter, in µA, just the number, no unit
380
